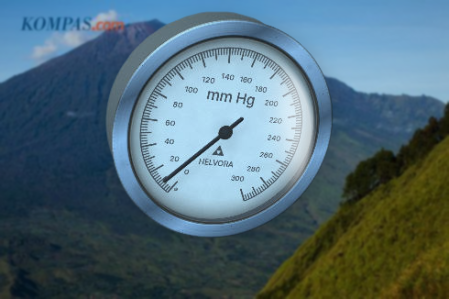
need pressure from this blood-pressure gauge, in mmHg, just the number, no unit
10
